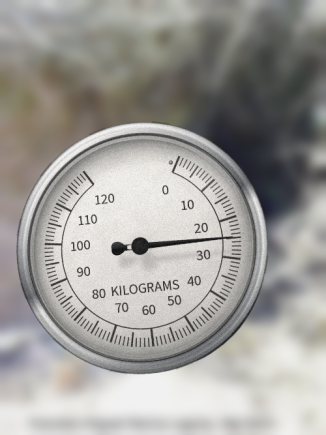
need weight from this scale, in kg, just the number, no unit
25
